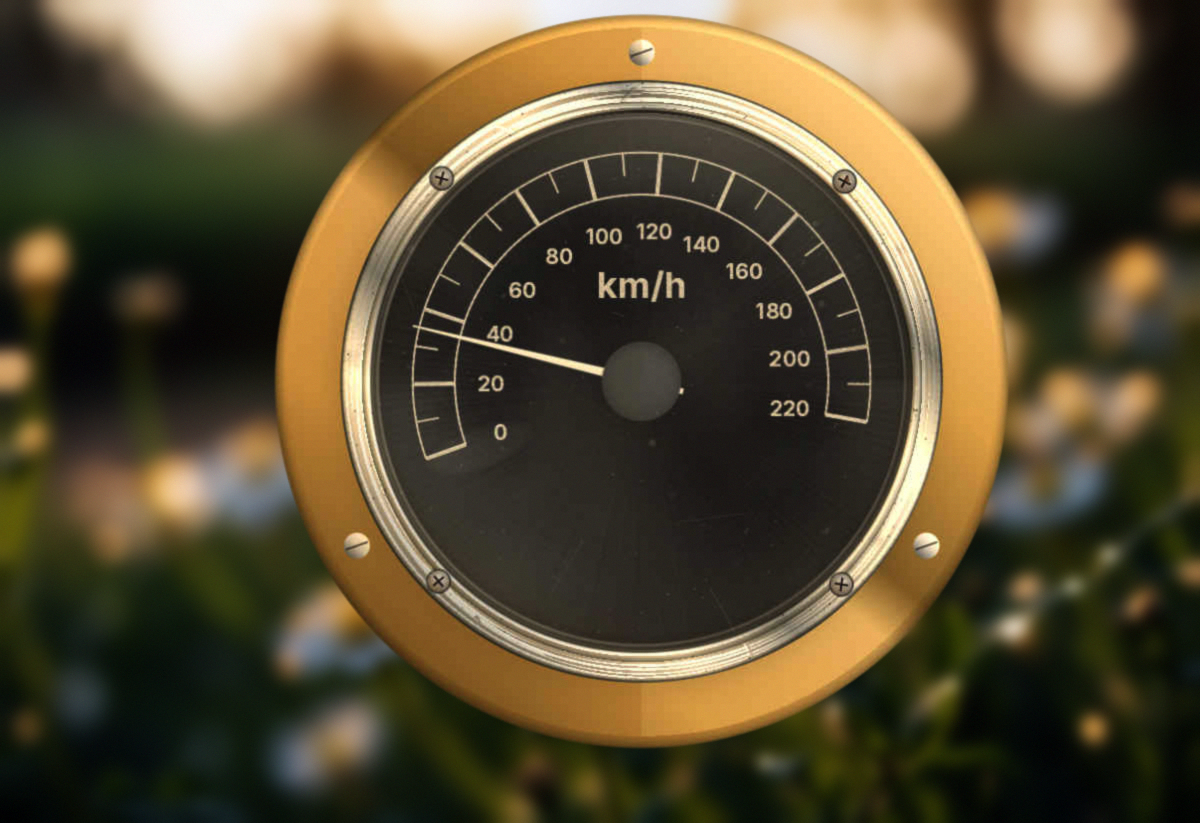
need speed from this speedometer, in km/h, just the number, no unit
35
